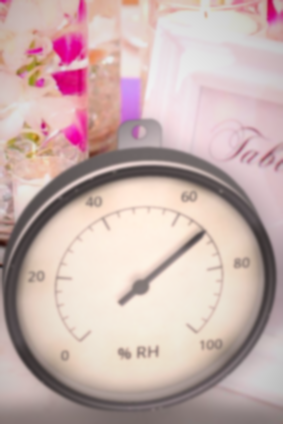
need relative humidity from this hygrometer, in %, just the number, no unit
68
